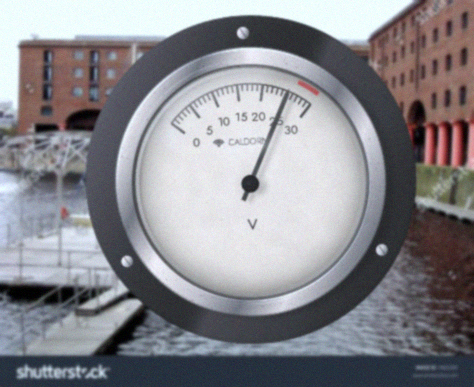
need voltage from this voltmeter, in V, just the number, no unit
25
